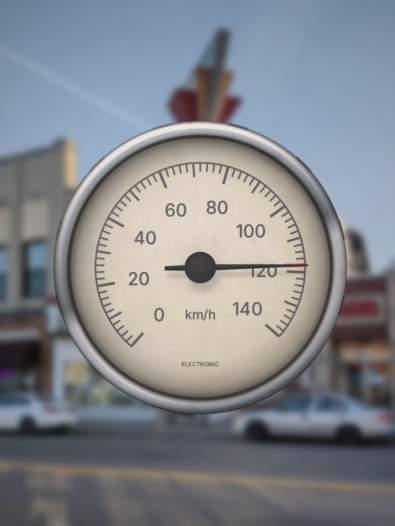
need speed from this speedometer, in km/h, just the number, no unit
118
